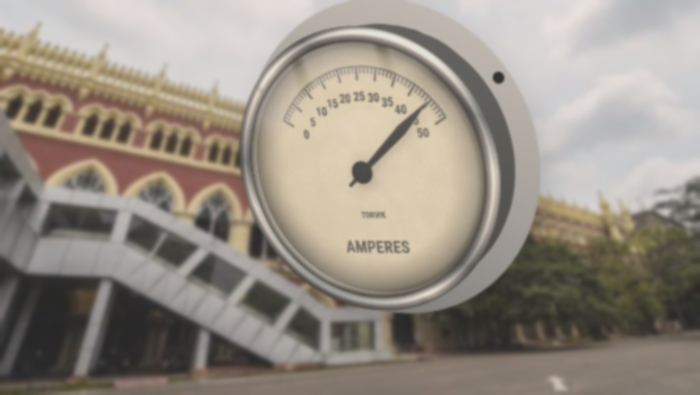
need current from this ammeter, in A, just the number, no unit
45
